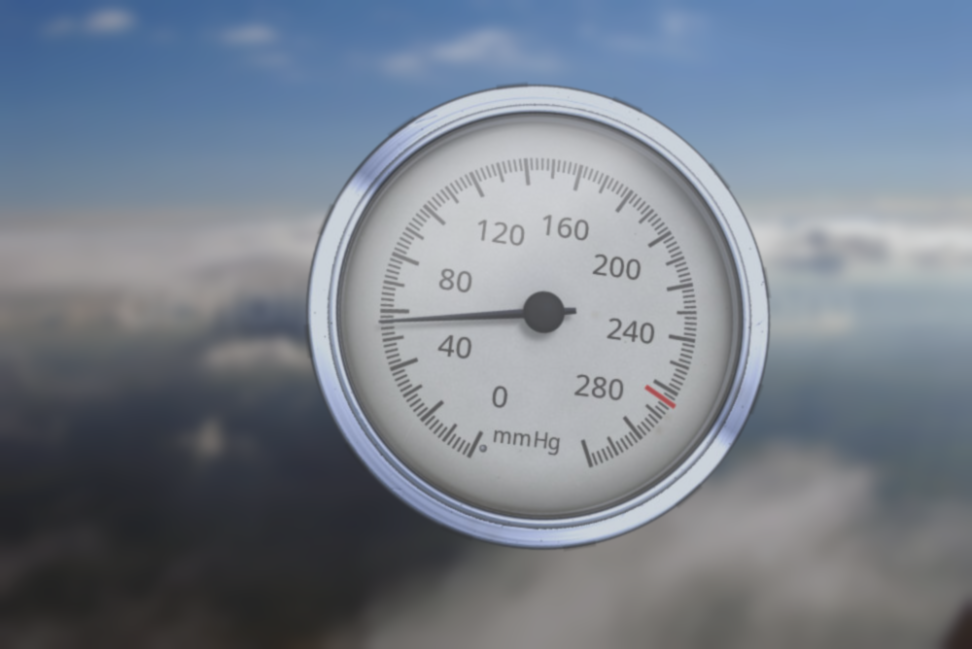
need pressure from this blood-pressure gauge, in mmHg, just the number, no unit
56
